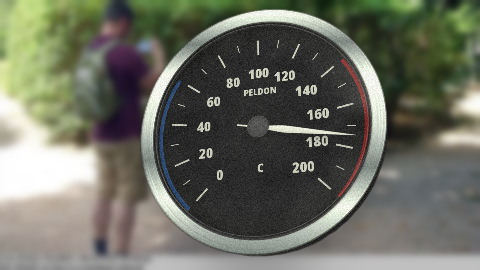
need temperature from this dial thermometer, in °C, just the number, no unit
175
